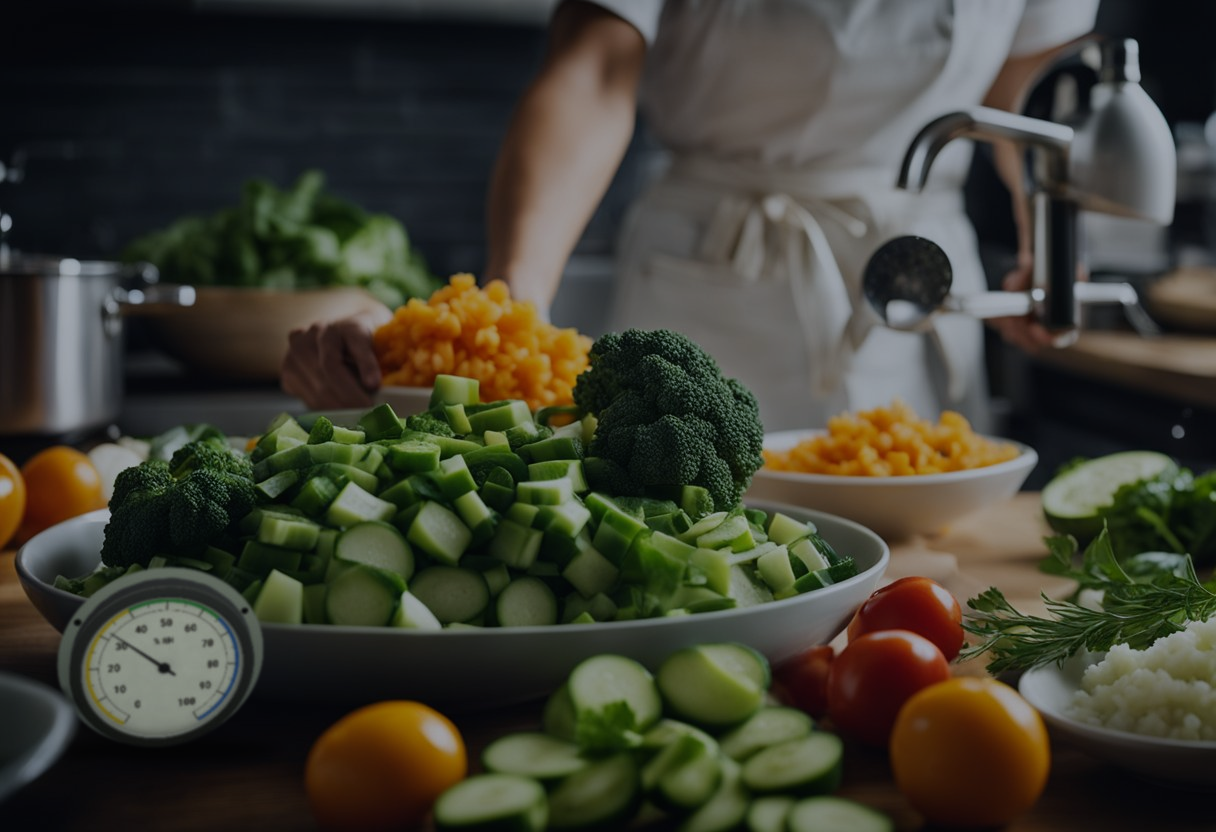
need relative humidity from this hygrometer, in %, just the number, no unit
32.5
